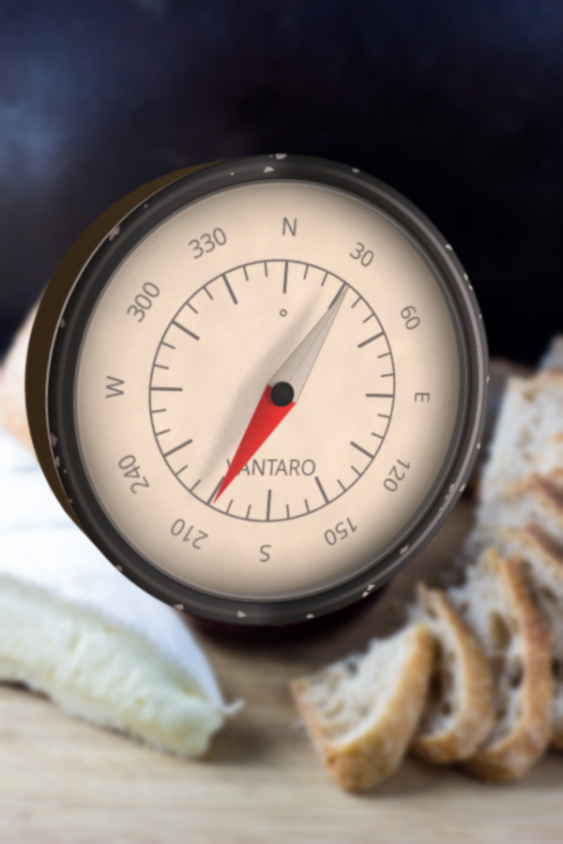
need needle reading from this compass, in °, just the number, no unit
210
